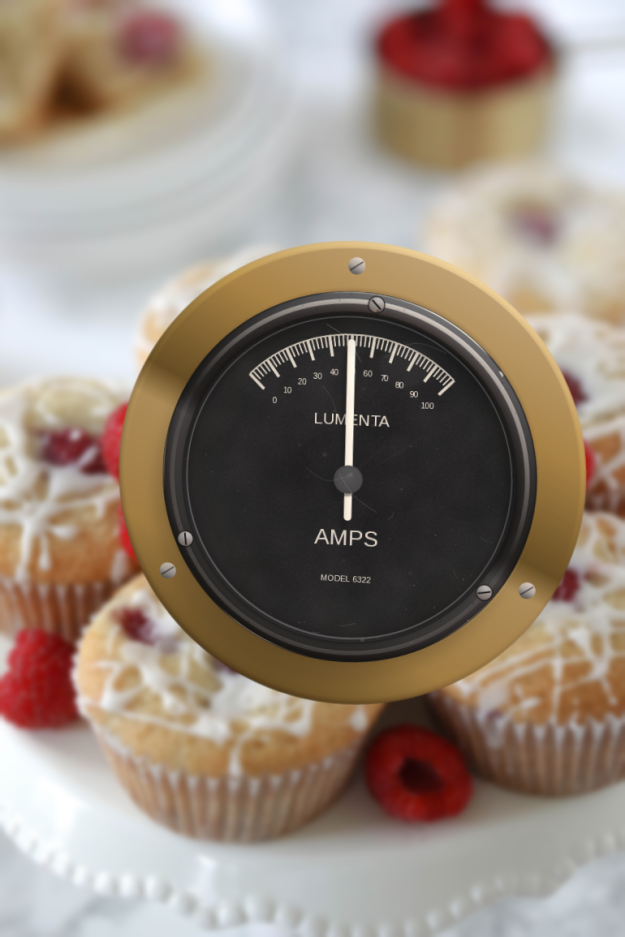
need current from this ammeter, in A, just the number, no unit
50
